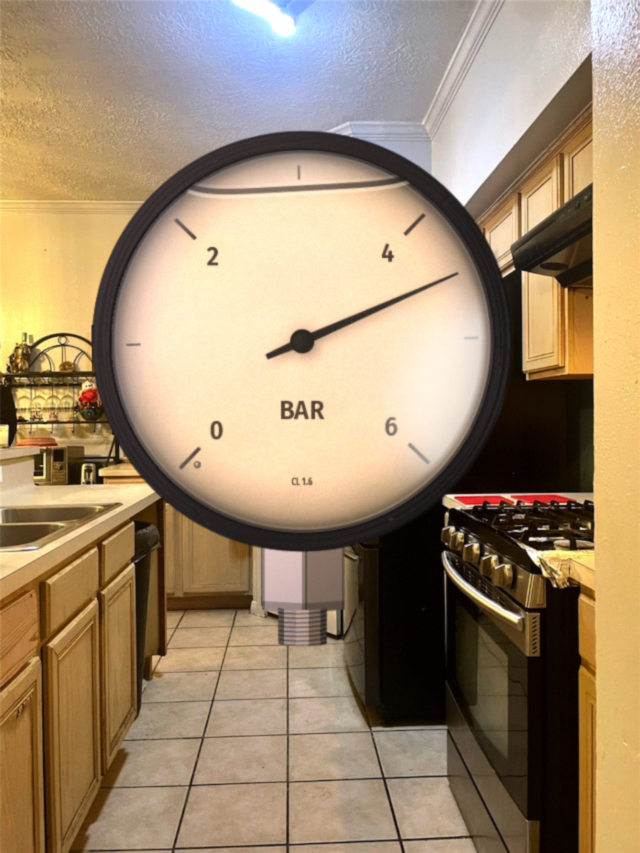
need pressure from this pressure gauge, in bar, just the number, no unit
4.5
